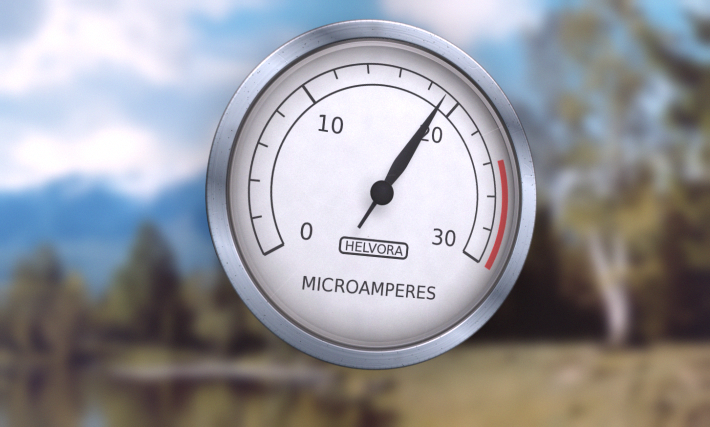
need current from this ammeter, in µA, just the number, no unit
19
